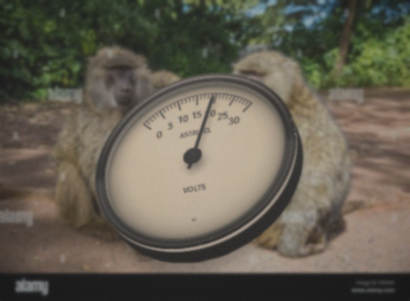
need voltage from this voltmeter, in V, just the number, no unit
20
